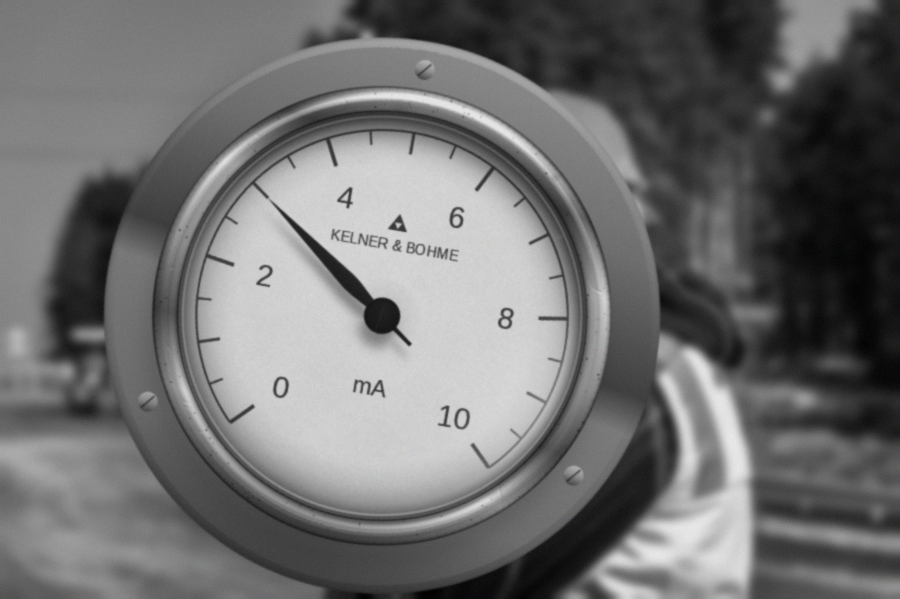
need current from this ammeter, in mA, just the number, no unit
3
